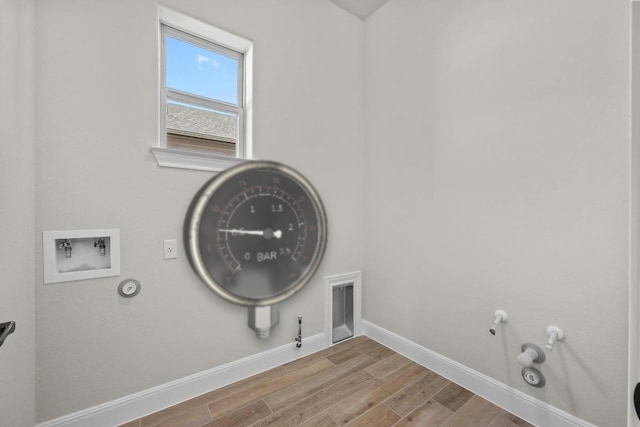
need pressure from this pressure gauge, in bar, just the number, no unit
0.5
